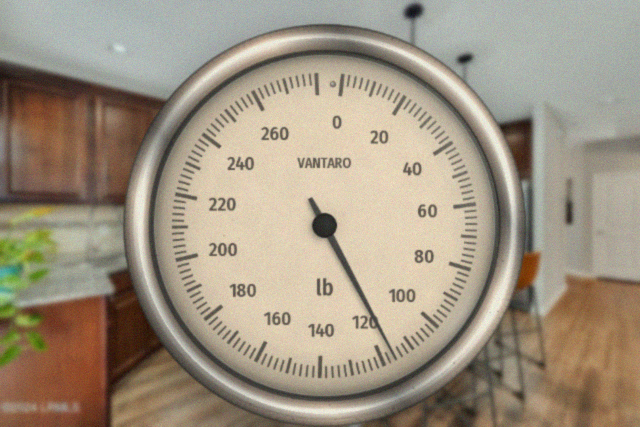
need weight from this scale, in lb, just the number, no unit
116
